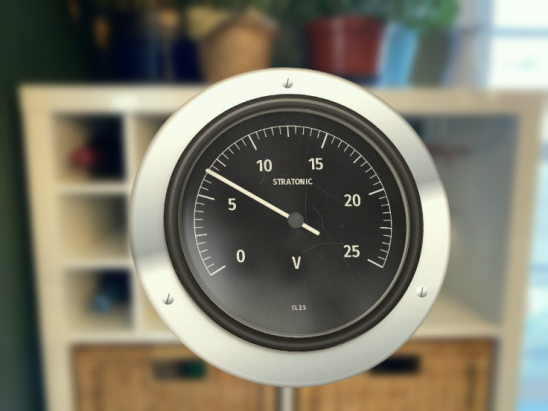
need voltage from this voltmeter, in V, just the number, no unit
6.5
